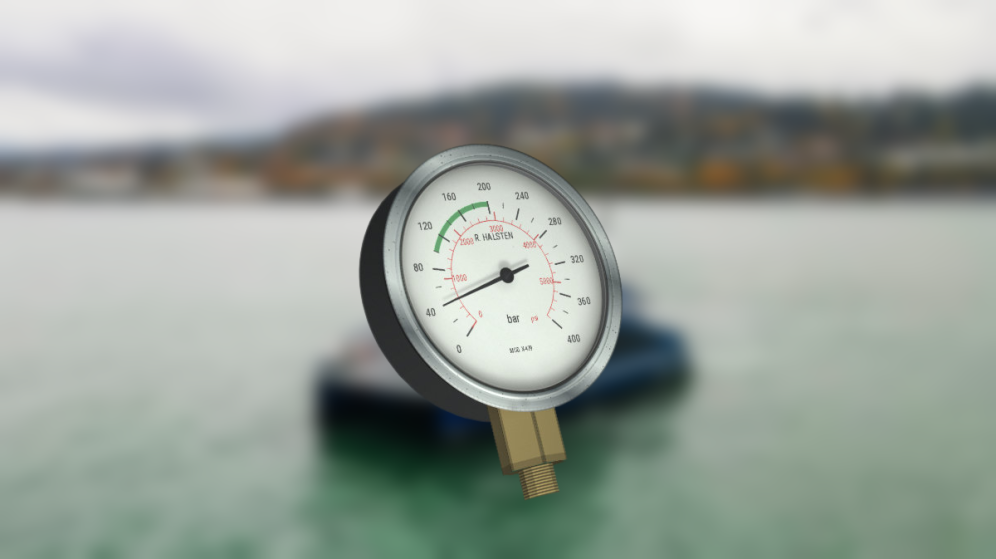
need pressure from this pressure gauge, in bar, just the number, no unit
40
